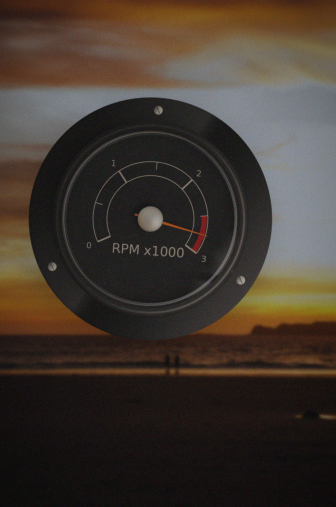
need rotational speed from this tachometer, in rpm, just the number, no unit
2750
